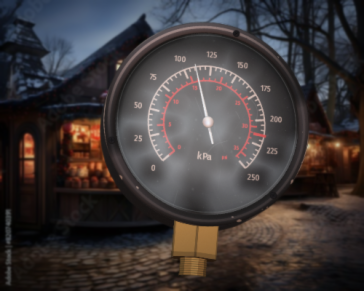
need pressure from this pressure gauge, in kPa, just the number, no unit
110
